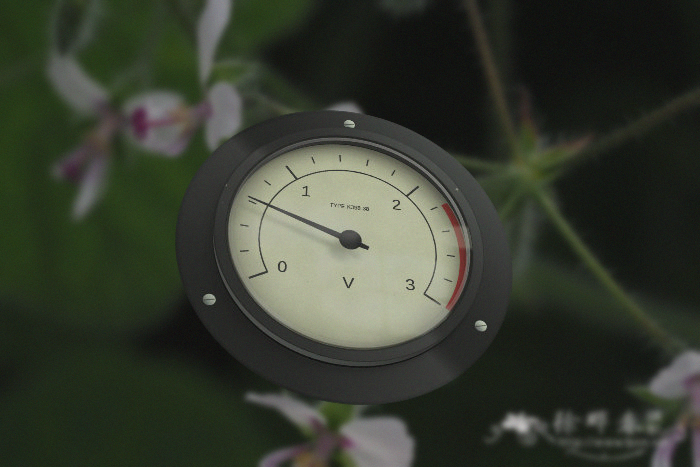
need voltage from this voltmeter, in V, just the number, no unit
0.6
